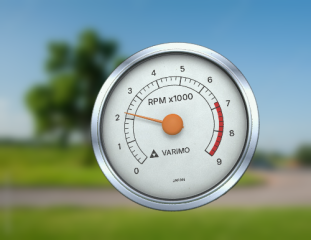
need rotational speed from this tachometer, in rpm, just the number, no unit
2200
